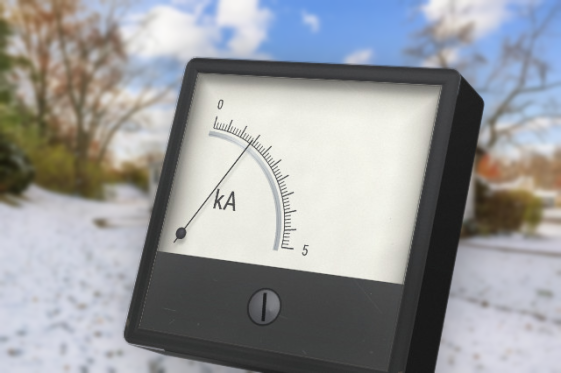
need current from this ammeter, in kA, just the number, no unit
1.5
